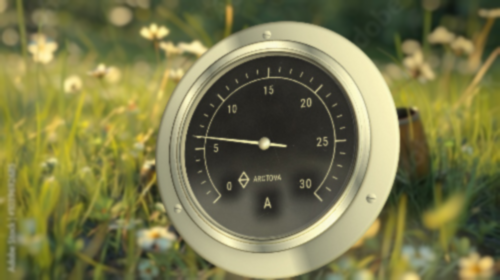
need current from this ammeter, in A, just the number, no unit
6
